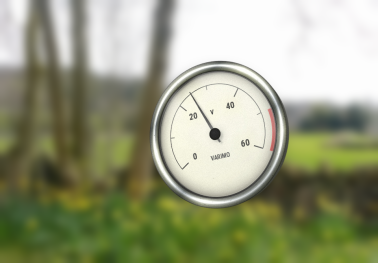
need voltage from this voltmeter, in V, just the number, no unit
25
